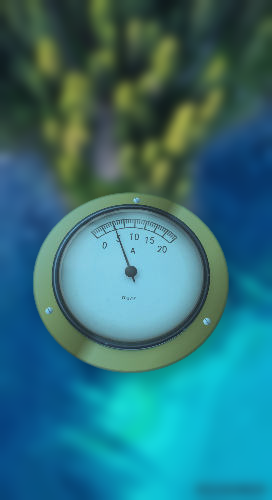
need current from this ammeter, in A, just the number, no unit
5
